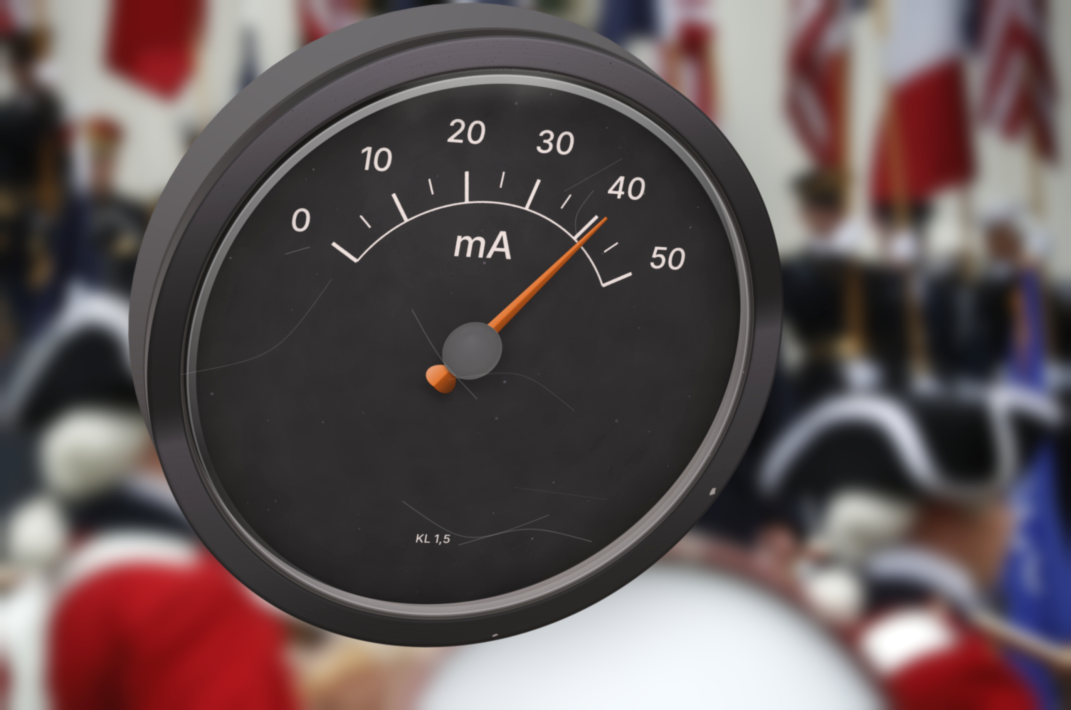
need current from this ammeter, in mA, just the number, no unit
40
